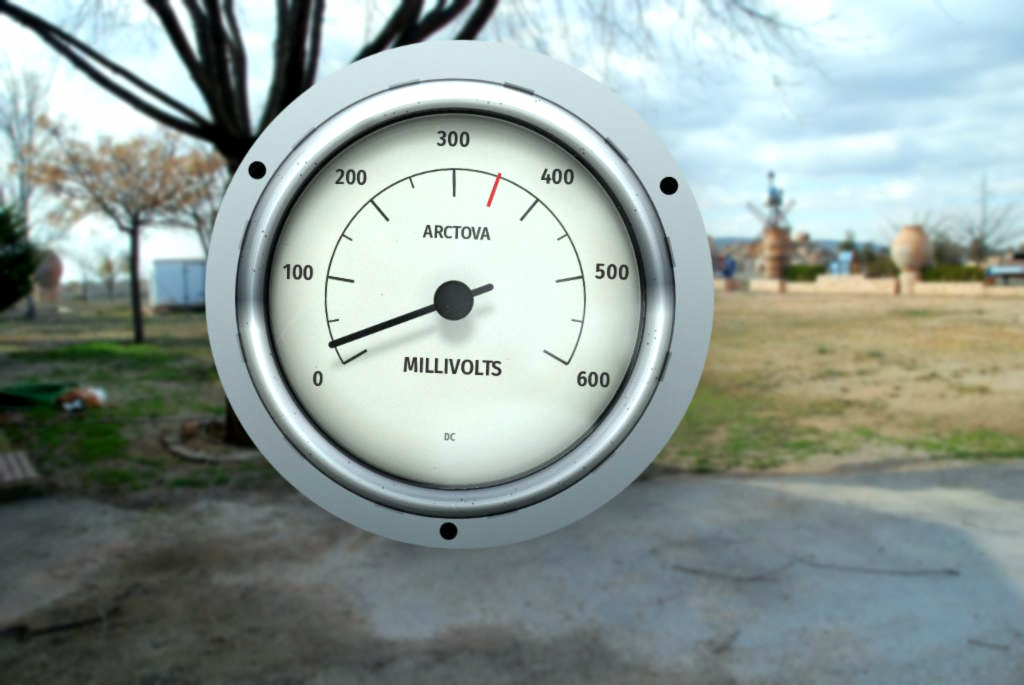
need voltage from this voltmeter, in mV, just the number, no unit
25
